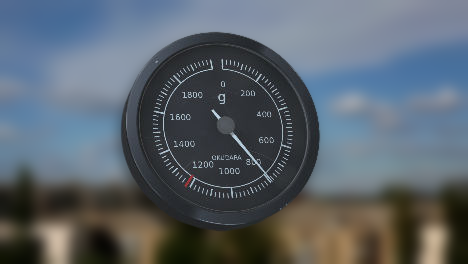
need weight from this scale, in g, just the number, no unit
800
